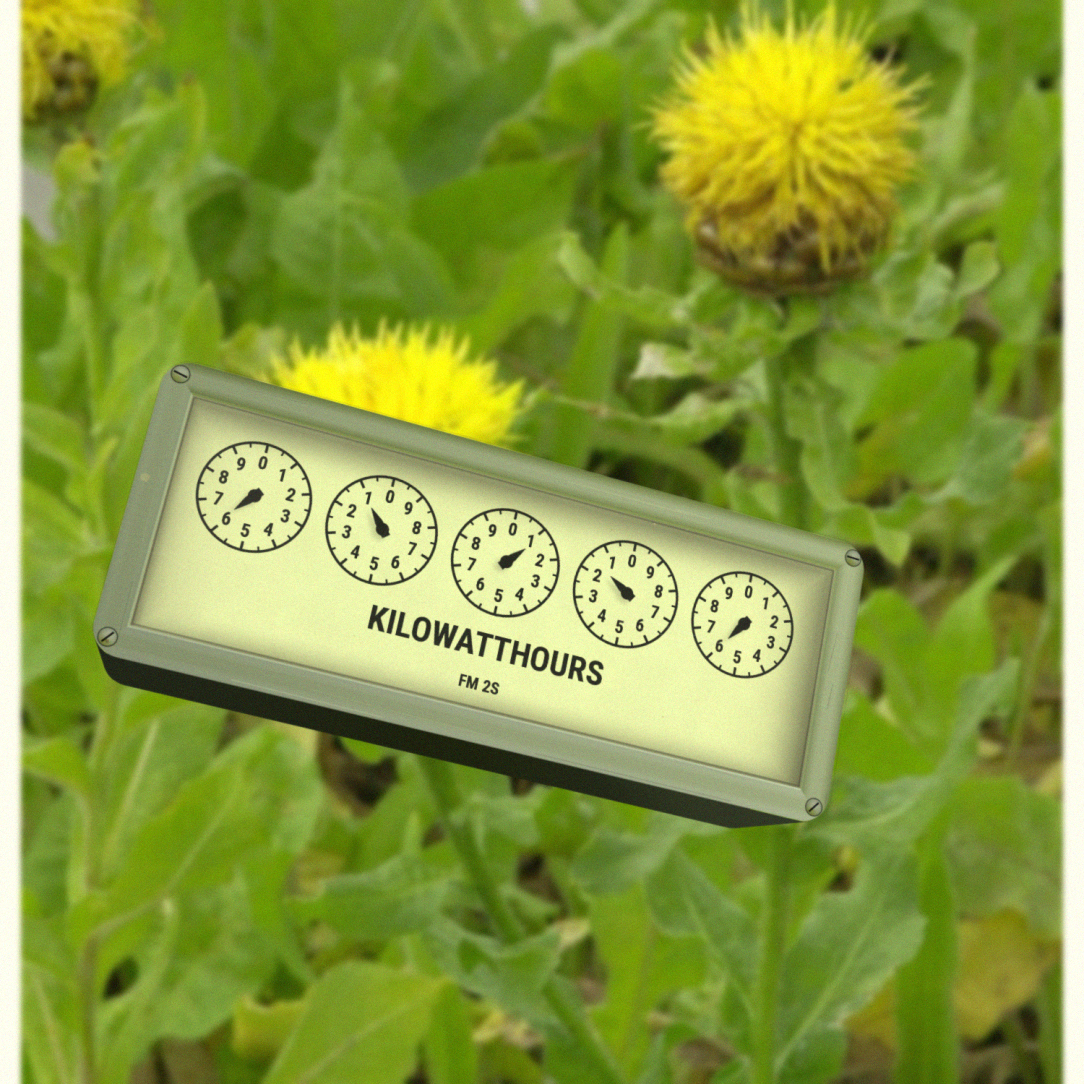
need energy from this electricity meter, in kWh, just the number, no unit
61116
